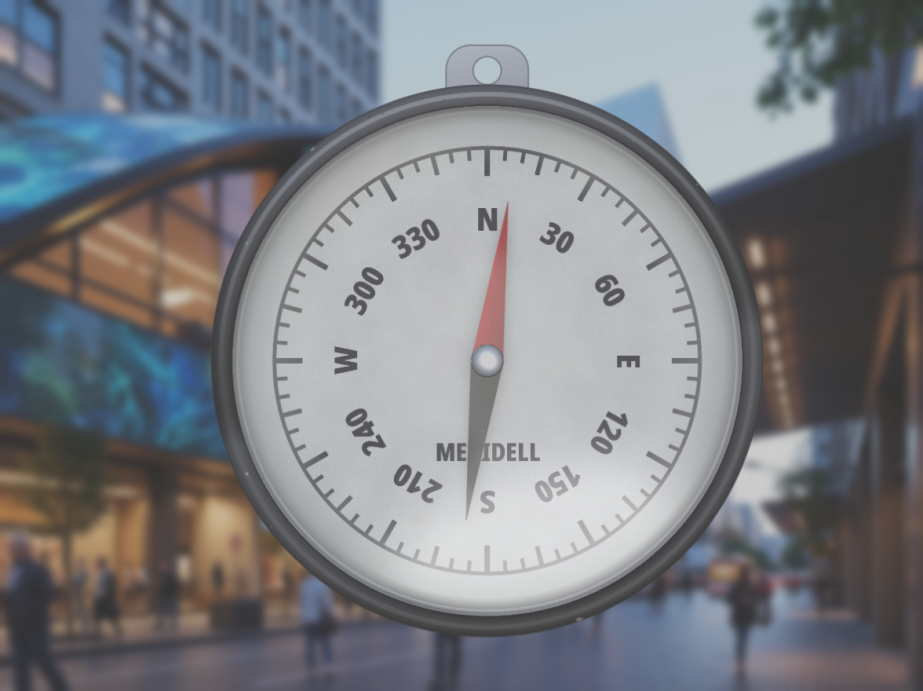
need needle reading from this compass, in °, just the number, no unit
7.5
